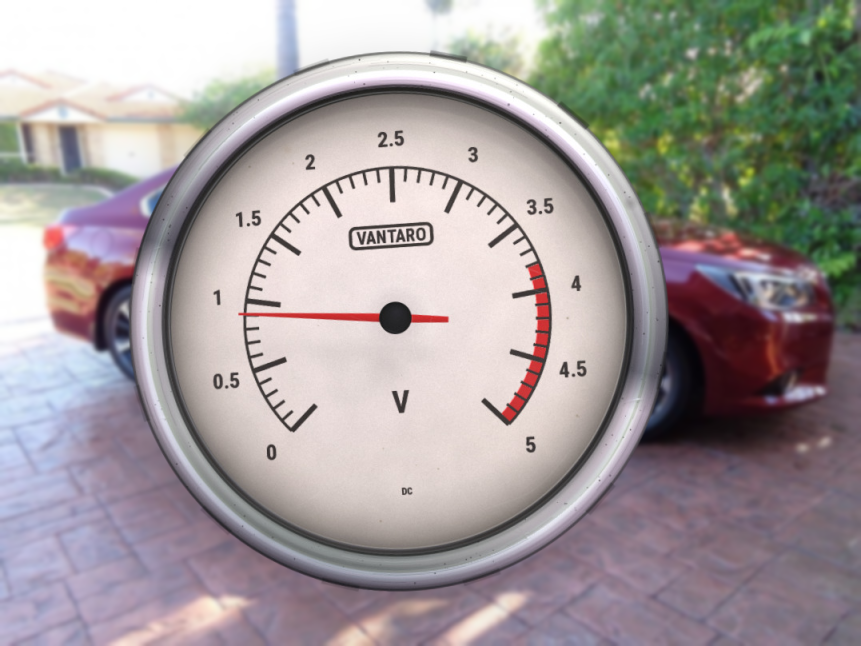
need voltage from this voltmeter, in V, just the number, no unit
0.9
